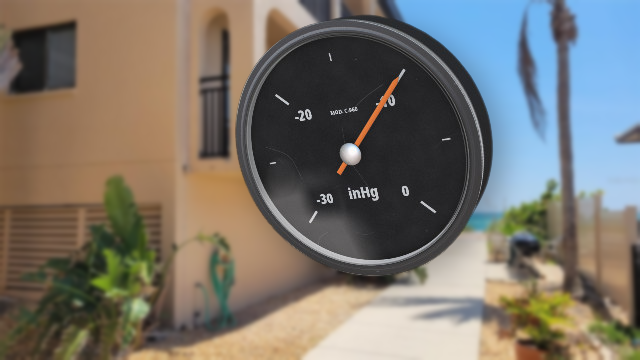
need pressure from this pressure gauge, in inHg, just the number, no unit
-10
